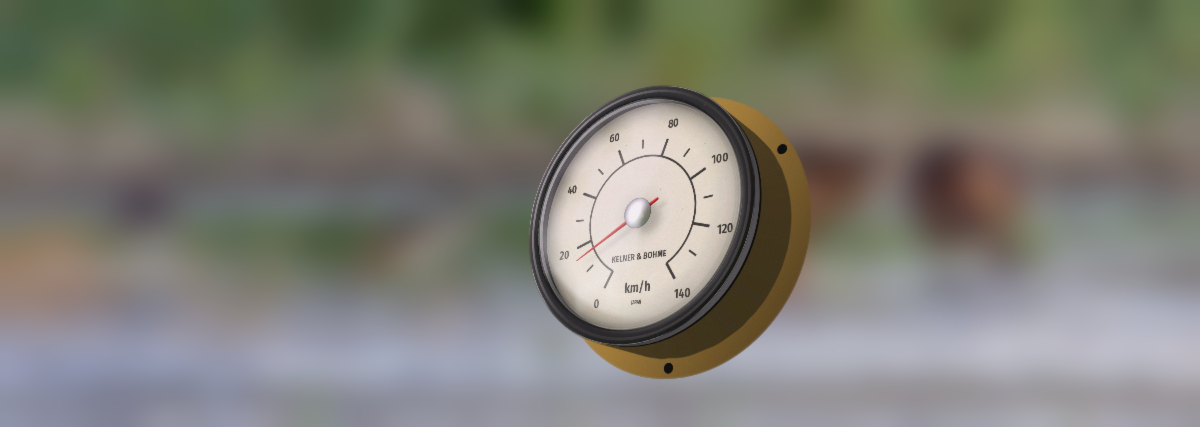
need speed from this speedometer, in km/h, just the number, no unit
15
